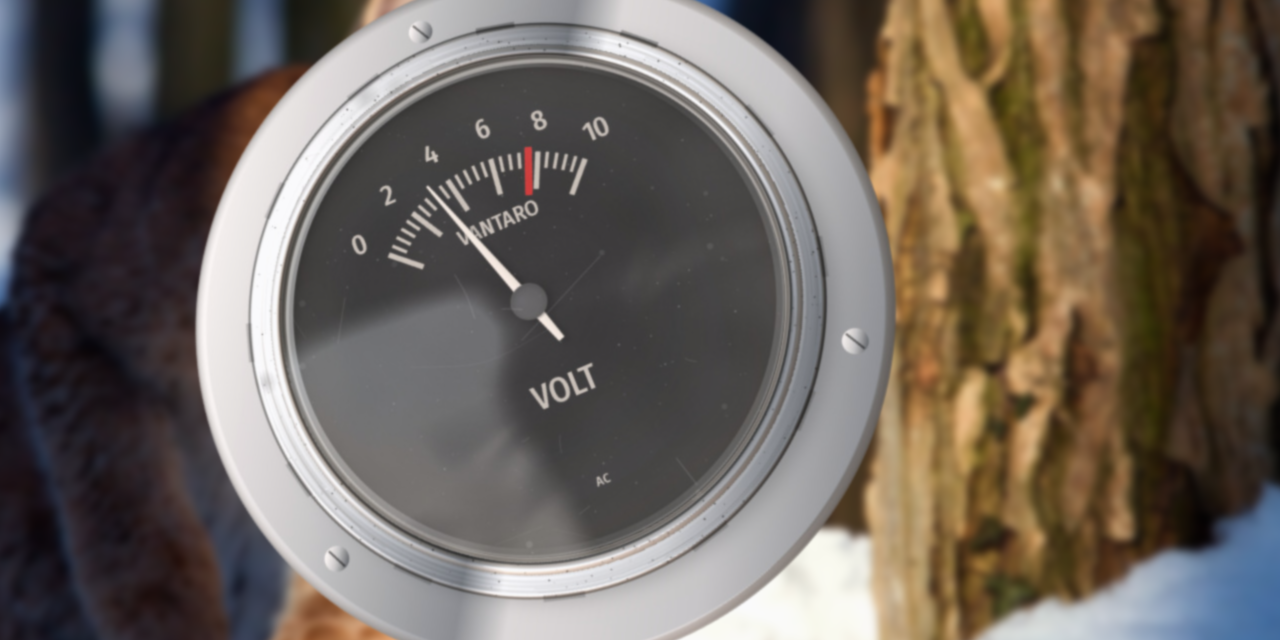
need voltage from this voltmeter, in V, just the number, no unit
3.2
